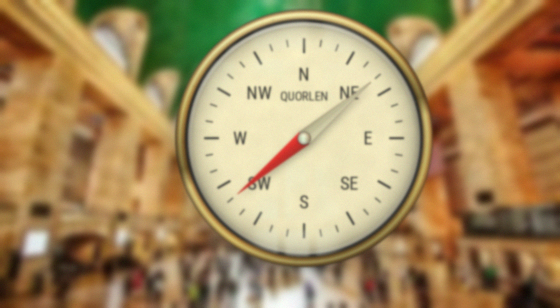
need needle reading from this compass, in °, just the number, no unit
230
